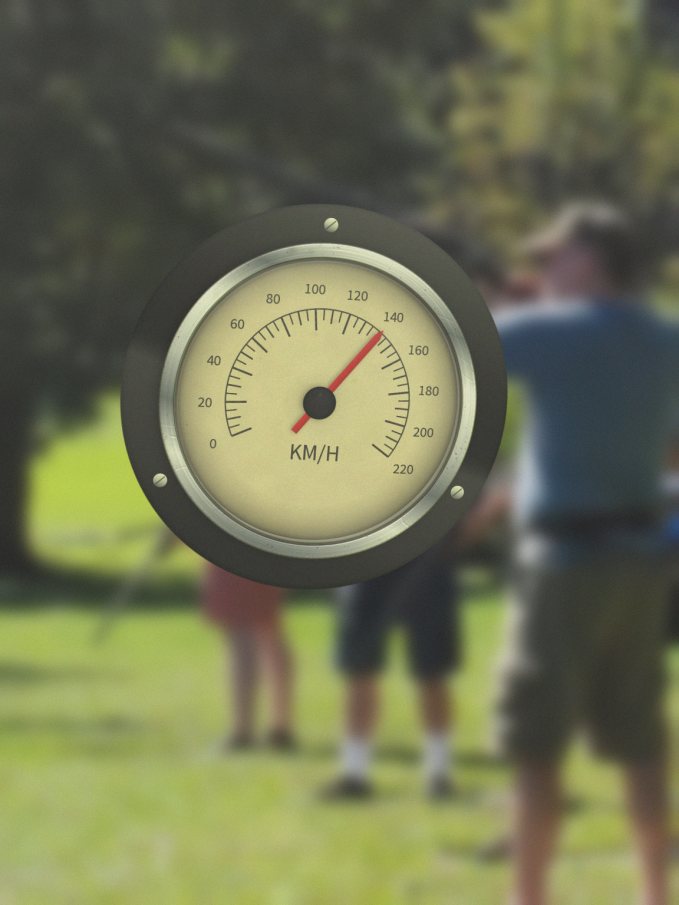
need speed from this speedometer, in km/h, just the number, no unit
140
